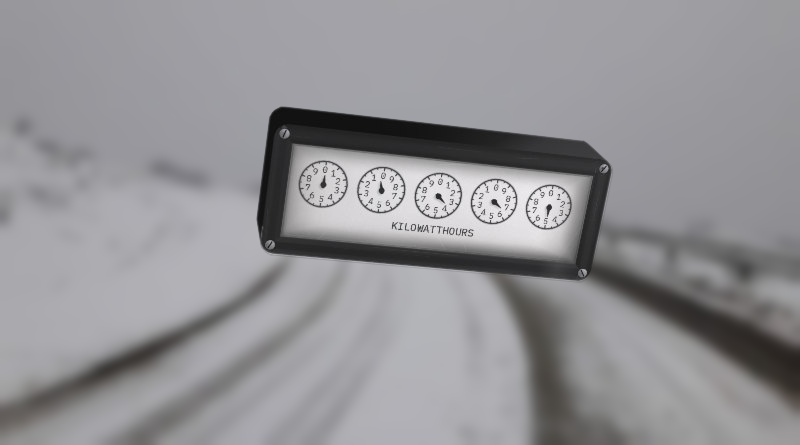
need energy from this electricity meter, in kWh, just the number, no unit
365
